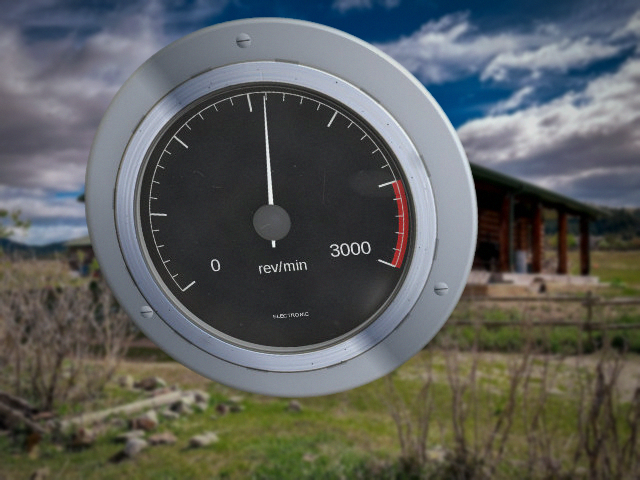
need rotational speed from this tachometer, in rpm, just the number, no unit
1600
